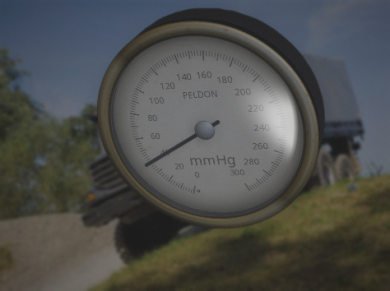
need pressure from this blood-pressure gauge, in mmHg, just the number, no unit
40
